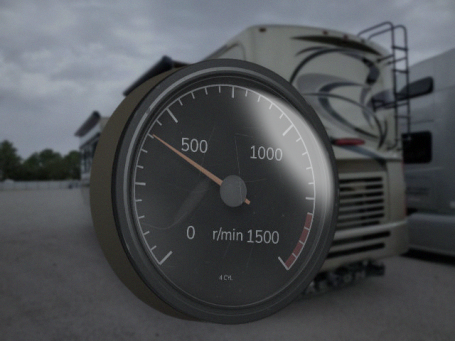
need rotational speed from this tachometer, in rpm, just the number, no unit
400
